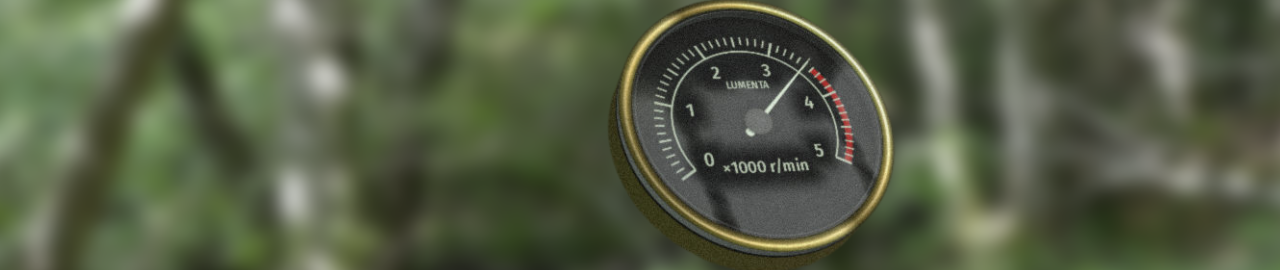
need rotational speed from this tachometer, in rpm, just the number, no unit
3500
